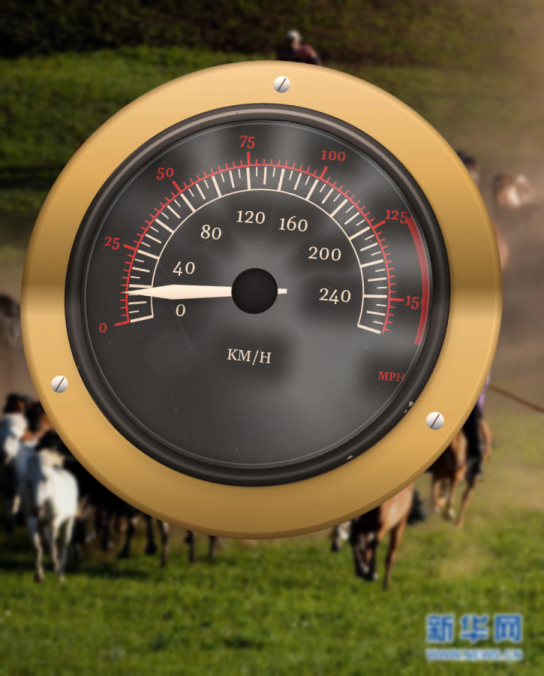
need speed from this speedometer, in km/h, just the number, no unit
15
